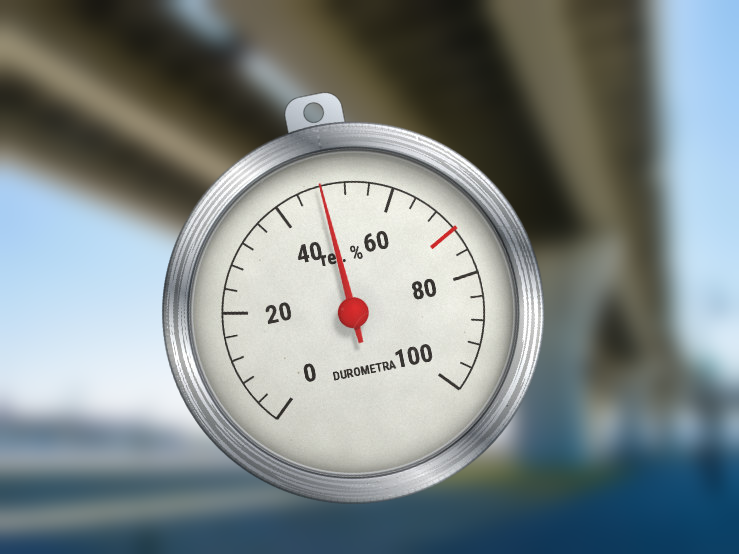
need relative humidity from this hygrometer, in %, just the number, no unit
48
